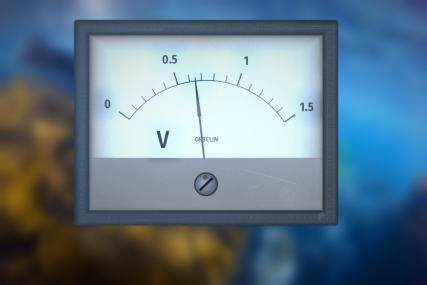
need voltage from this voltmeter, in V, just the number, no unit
0.65
